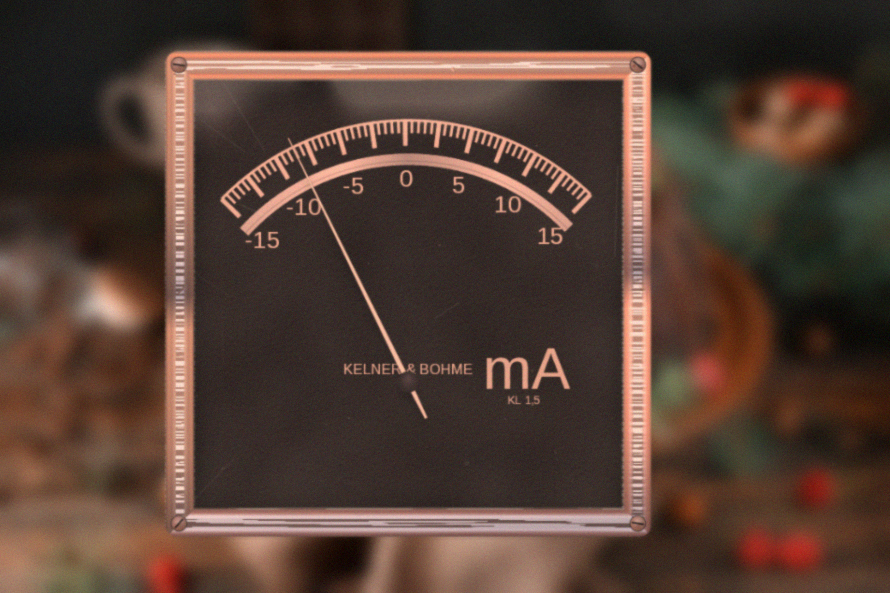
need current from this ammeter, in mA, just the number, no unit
-8.5
